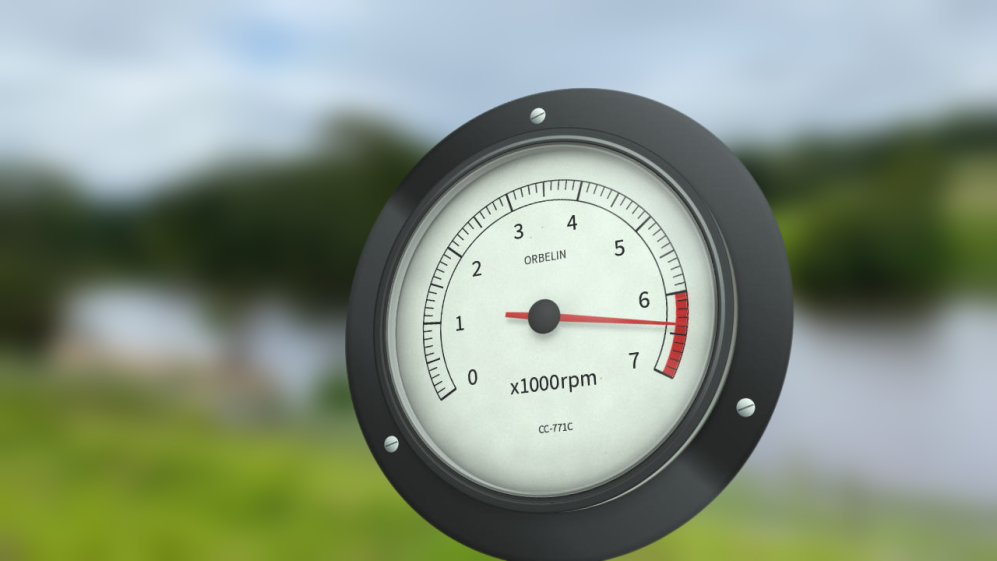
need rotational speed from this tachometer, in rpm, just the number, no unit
6400
